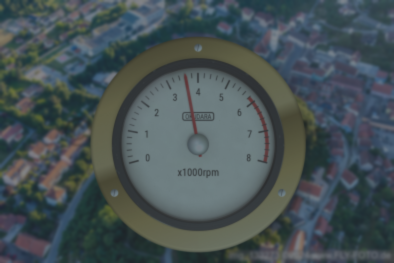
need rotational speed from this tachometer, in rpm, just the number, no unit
3600
